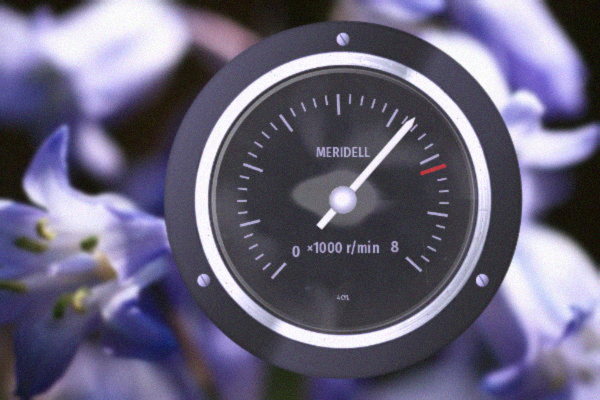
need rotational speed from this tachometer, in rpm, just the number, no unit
5300
